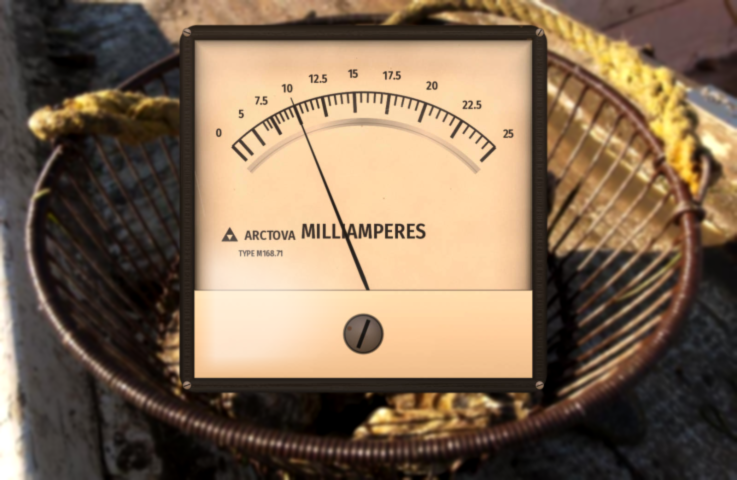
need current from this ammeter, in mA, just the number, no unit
10
